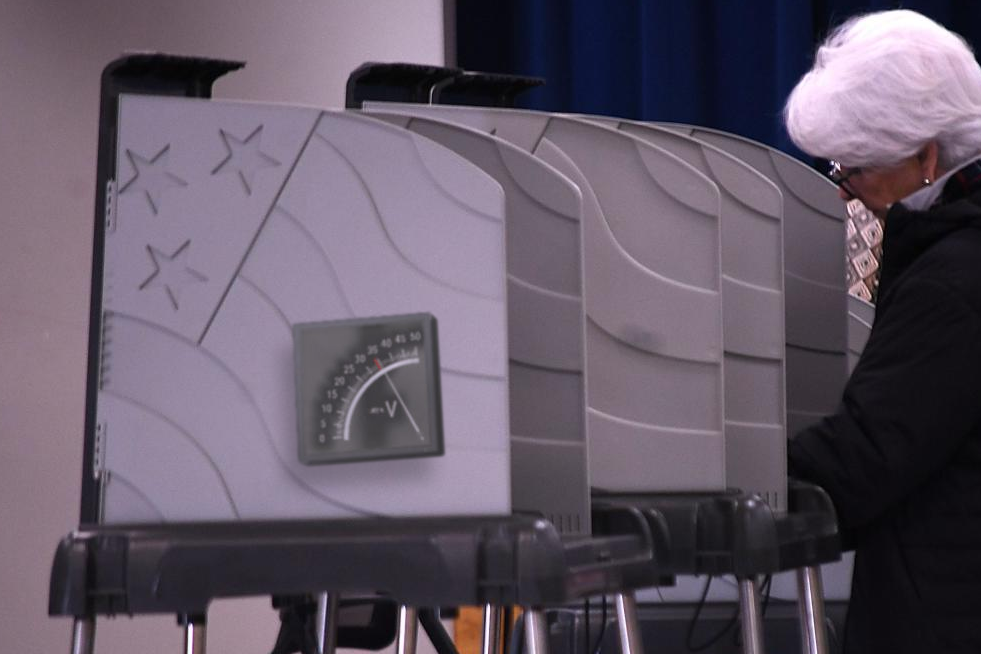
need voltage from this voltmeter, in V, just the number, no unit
35
